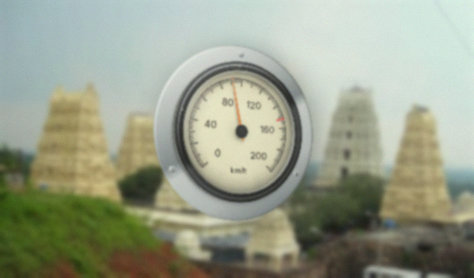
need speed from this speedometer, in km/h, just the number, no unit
90
